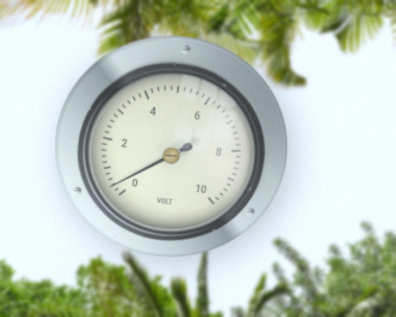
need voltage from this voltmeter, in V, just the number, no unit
0.4
